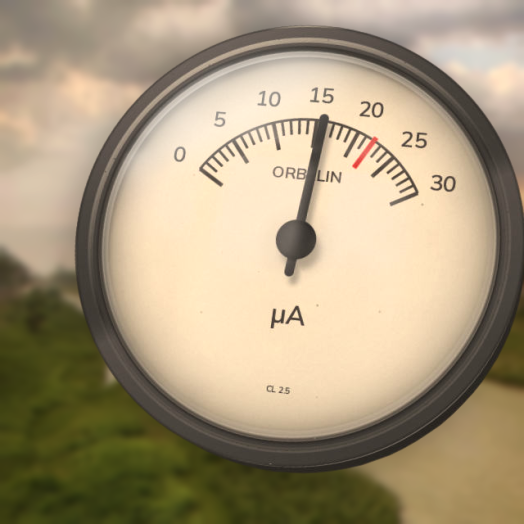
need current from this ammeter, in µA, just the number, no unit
16
